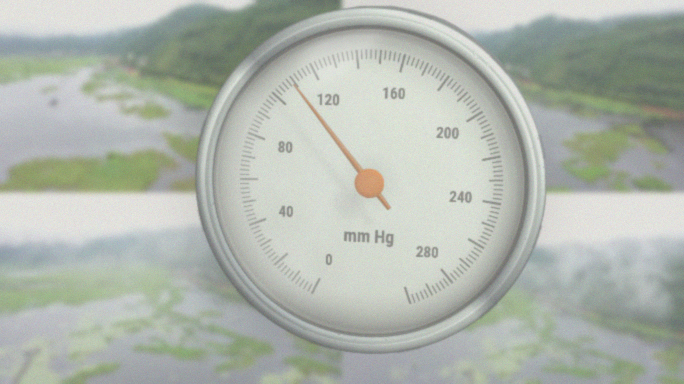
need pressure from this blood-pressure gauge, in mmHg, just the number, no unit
110
